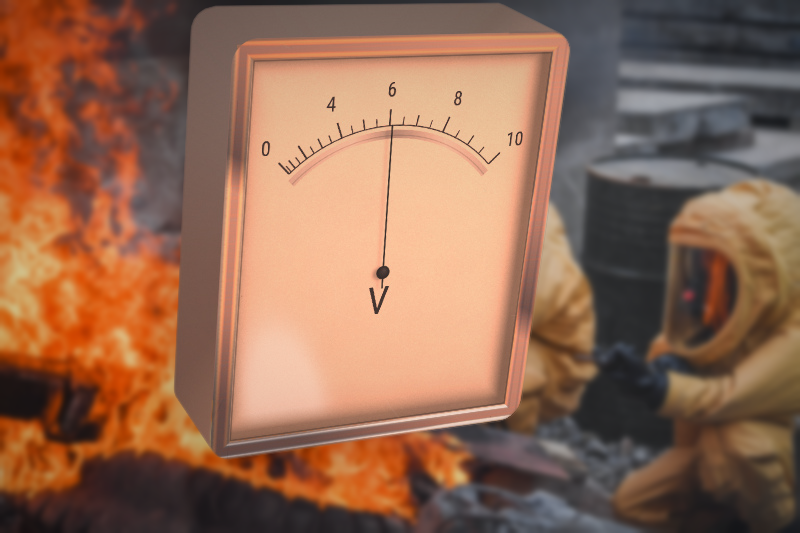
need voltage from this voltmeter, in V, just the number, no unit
6
